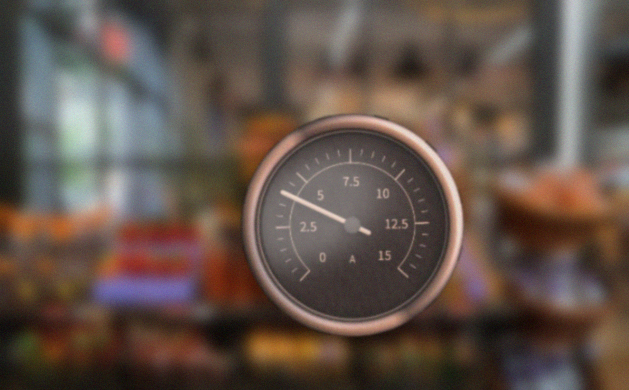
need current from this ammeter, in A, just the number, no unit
4
